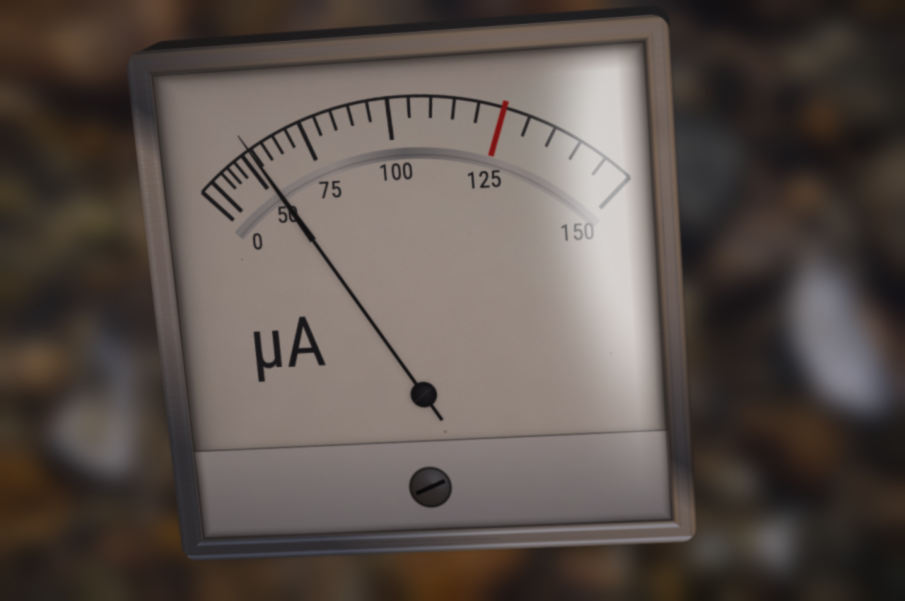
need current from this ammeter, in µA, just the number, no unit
55
